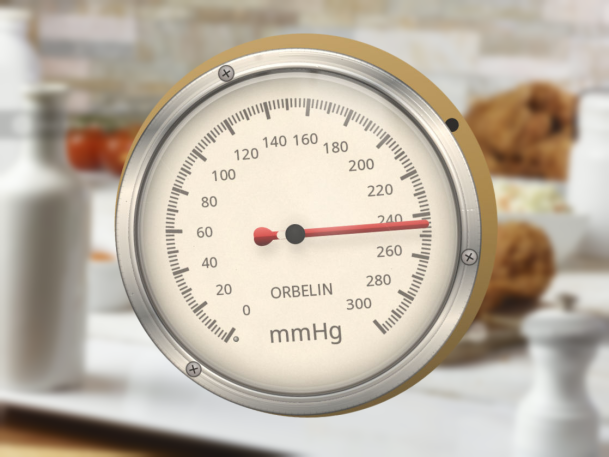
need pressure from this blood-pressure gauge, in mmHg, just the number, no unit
244
